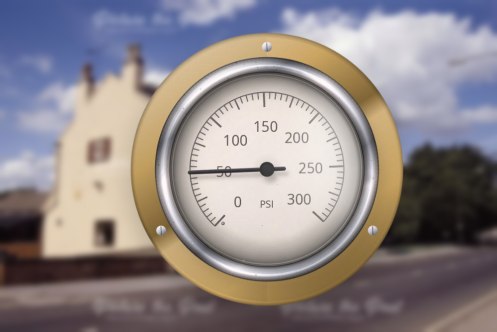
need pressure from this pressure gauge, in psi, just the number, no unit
50
